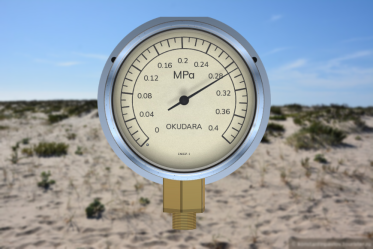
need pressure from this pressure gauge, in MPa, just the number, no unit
0.29
